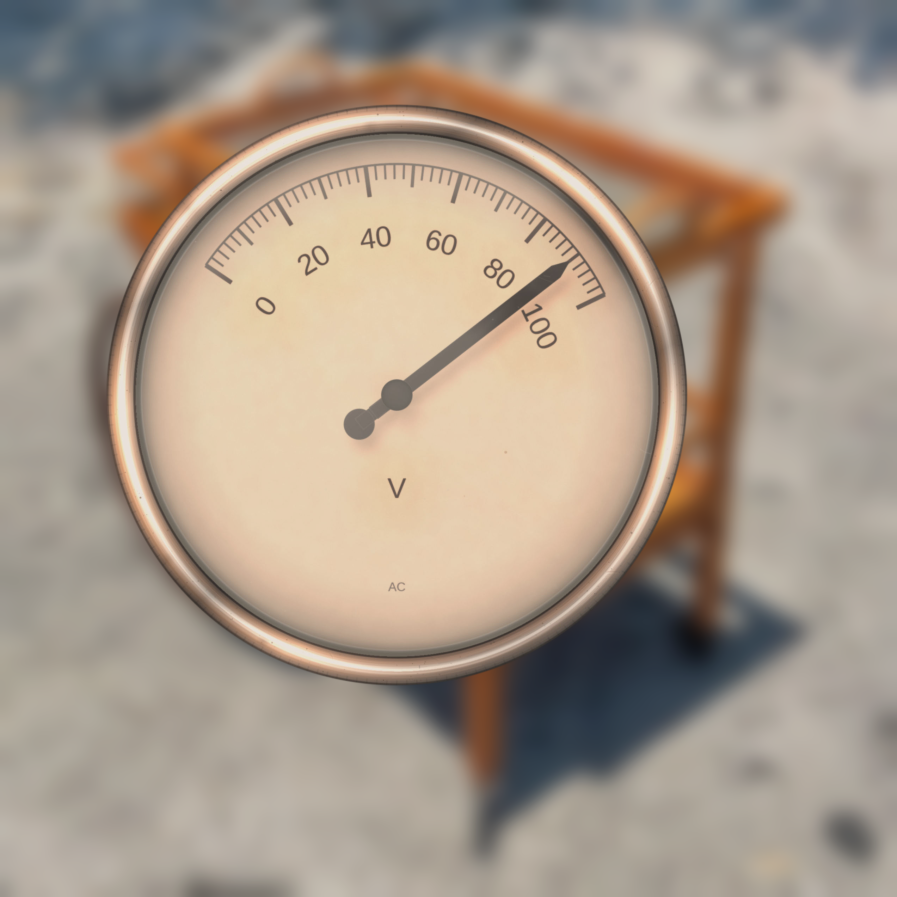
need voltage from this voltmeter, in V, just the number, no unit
90
